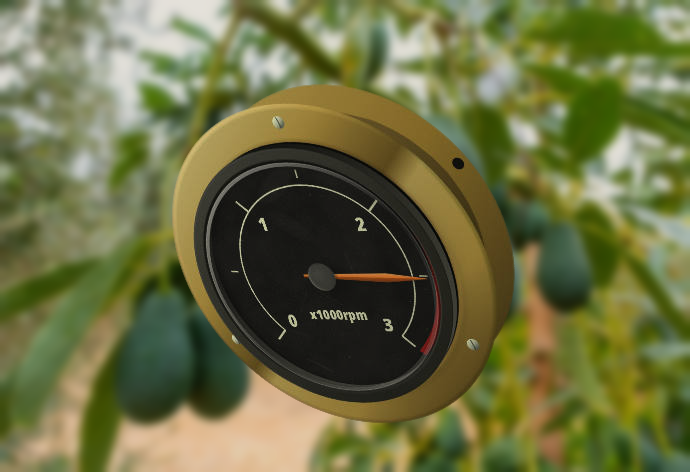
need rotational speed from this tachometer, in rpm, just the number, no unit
2500
